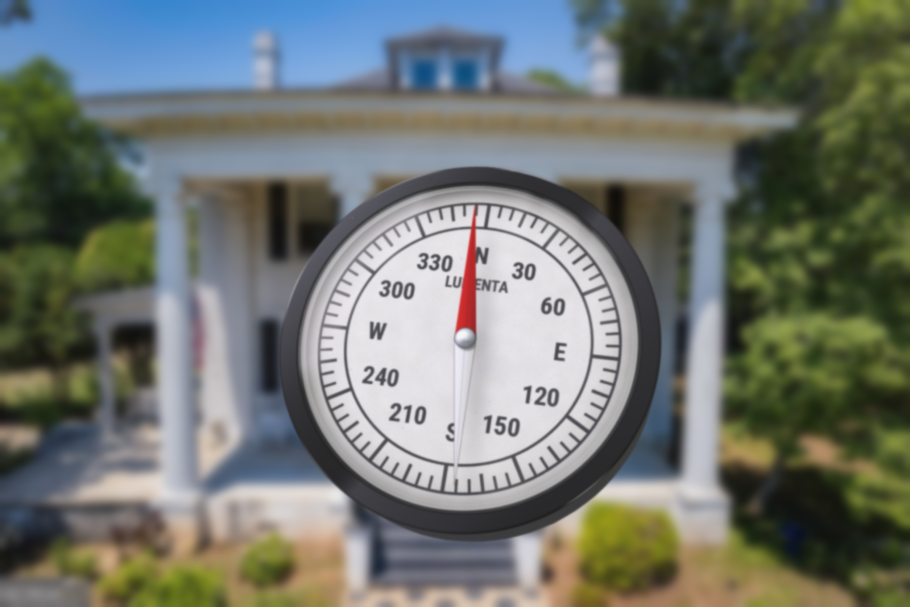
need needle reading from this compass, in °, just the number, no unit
355
